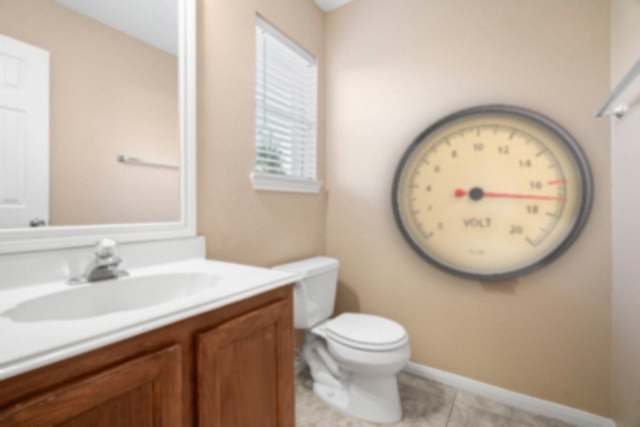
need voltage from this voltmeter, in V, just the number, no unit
17
